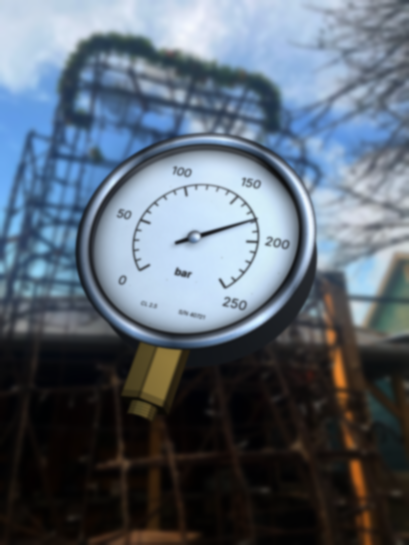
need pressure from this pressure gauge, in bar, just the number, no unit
180
